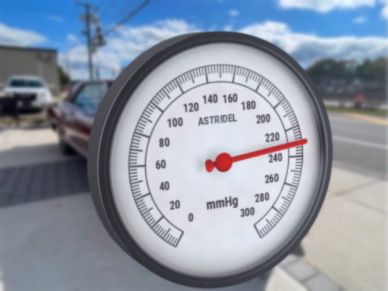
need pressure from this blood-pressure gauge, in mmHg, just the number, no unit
230
